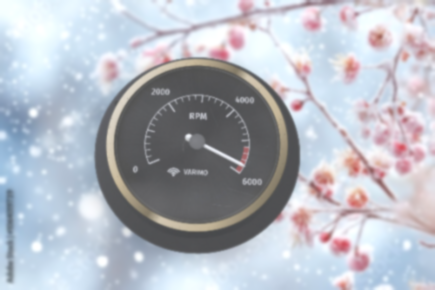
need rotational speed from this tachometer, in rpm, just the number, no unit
5800
